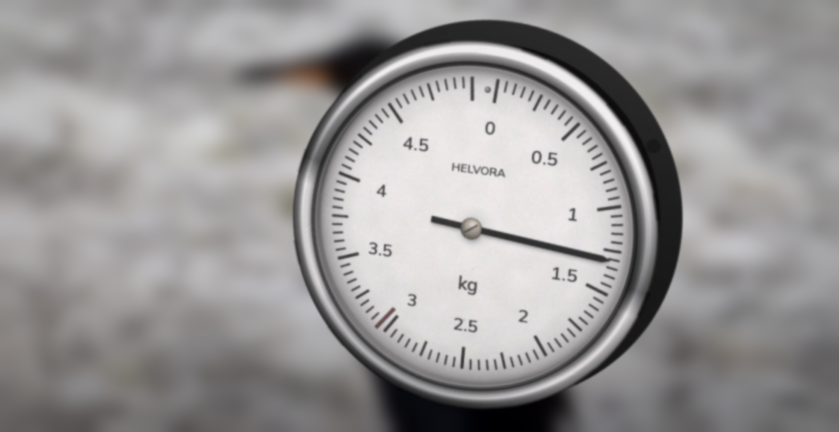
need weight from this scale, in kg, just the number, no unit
1.3
